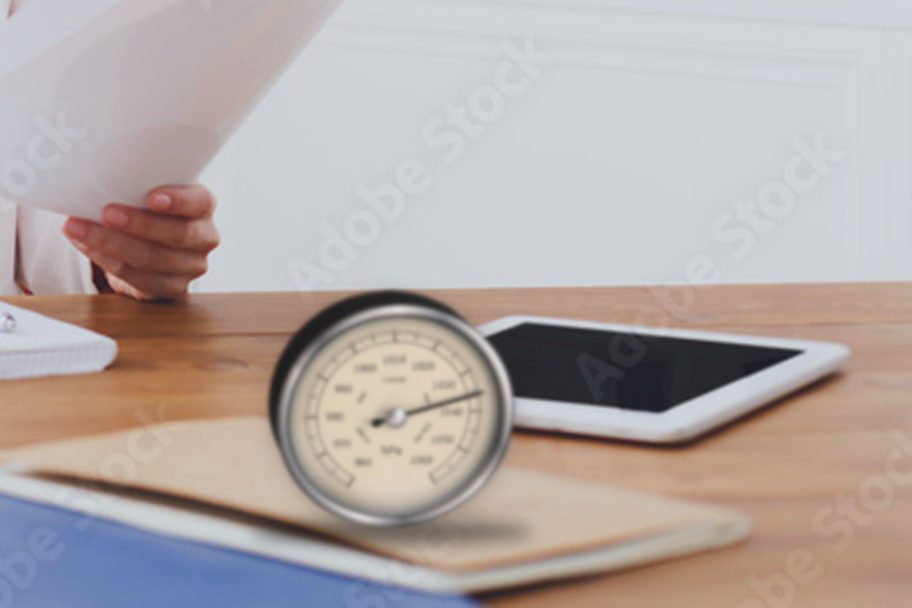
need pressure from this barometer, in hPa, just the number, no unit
1035
